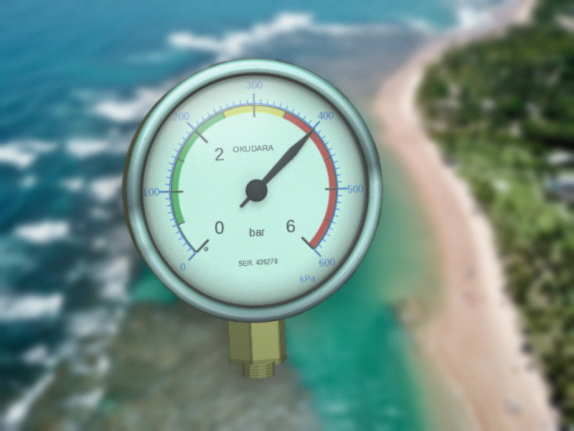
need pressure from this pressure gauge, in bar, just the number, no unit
4
